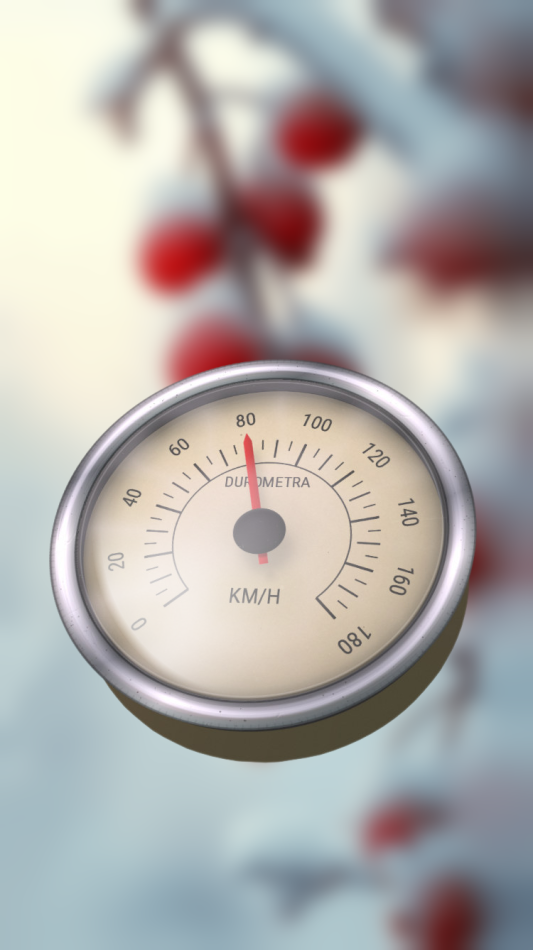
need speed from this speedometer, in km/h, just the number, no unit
80
